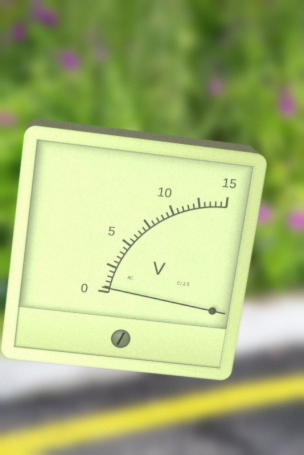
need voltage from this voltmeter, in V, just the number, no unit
0.5
